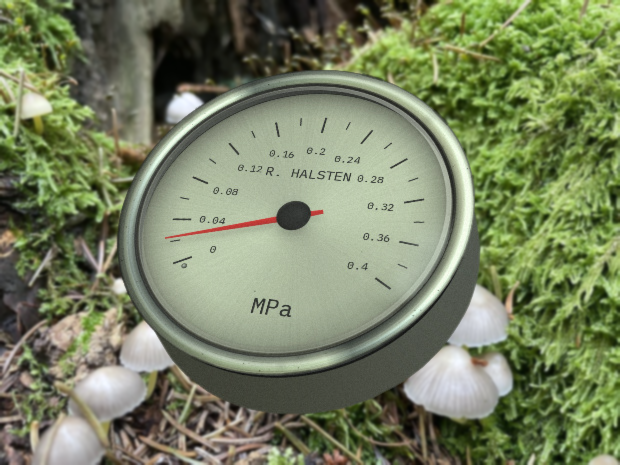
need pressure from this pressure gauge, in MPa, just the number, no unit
0.02
